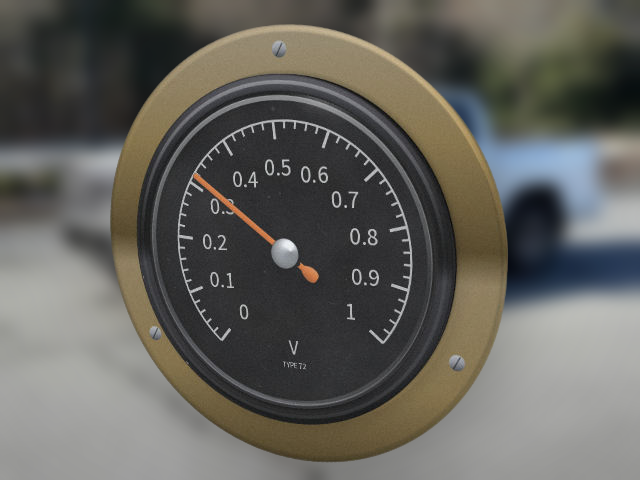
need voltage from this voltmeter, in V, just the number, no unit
0.32
